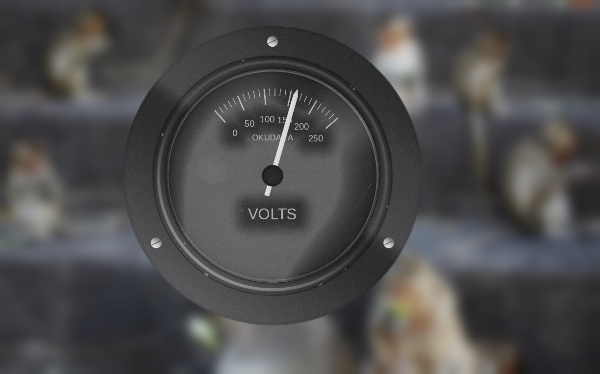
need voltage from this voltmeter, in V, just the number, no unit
160
